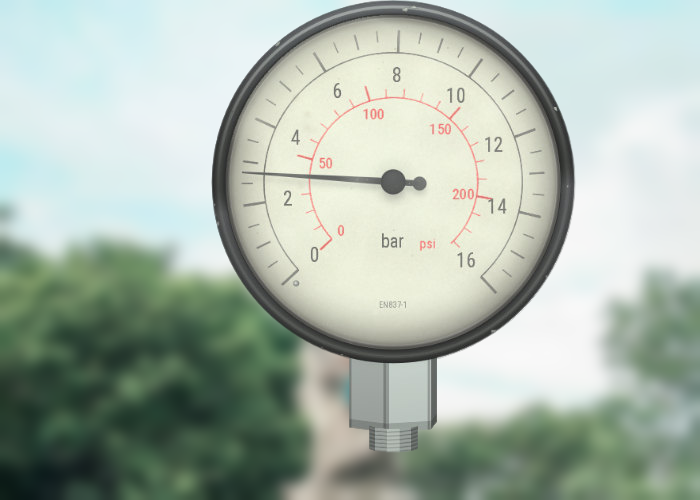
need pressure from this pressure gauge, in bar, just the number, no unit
2.75
